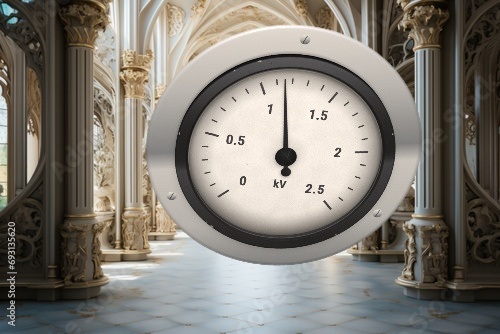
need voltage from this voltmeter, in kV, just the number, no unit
1.15
